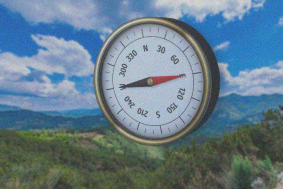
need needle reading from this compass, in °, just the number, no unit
90
